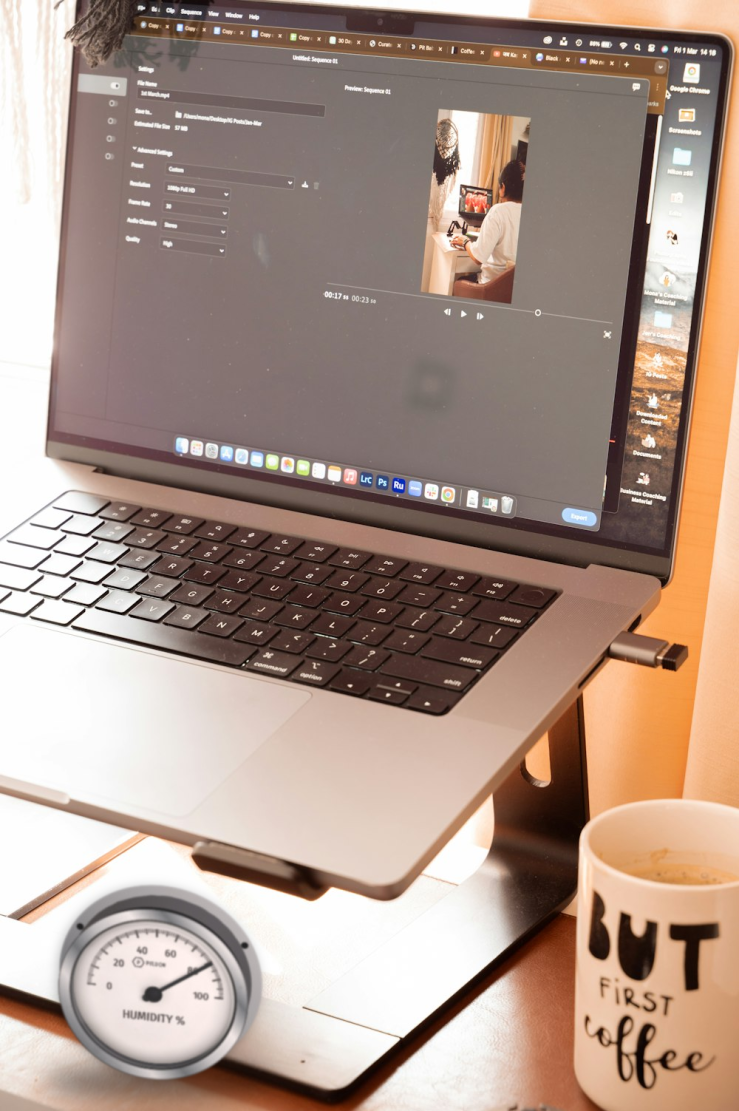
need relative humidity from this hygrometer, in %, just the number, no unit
80
